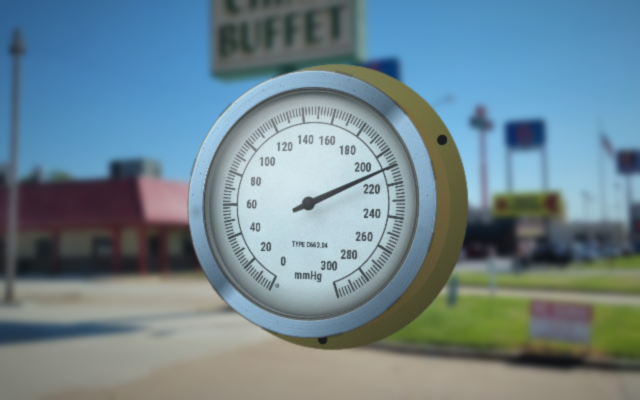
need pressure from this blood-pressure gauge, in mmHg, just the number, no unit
210
